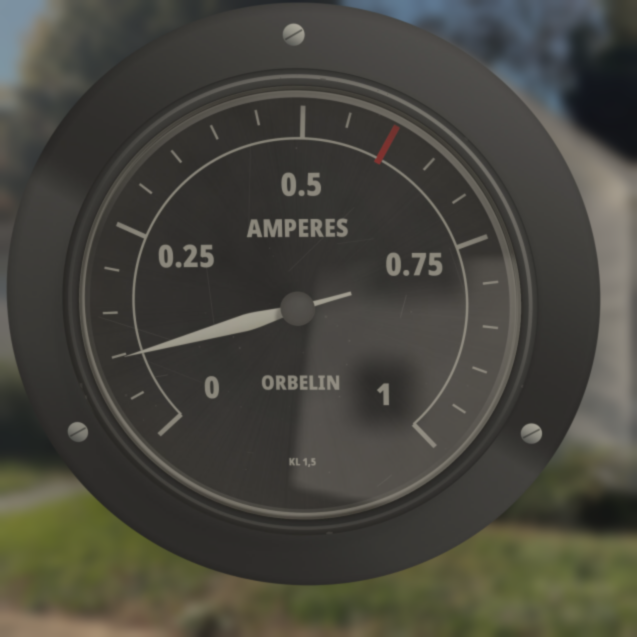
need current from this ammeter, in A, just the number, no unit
0.1
